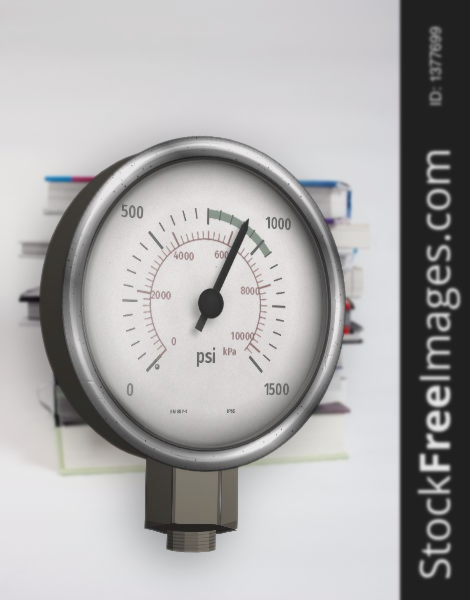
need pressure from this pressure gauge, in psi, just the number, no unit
900
